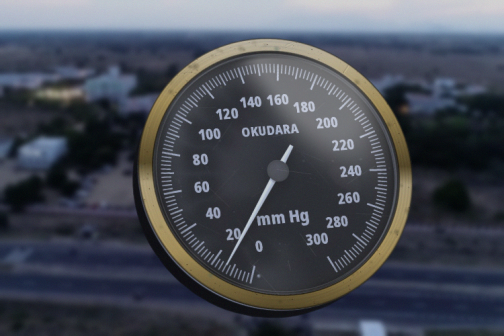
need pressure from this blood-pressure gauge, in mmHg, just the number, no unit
14
